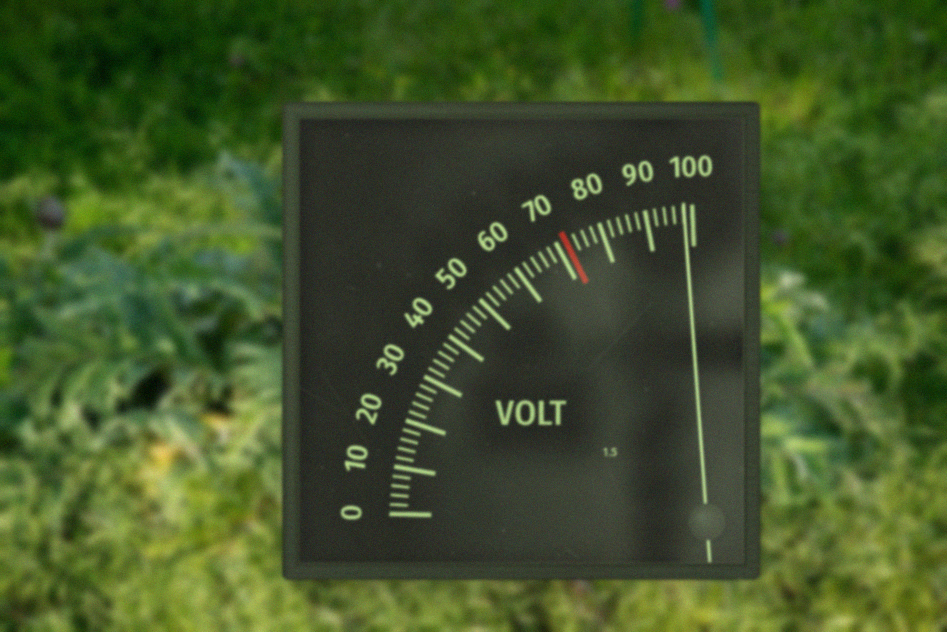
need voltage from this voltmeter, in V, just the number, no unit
98
